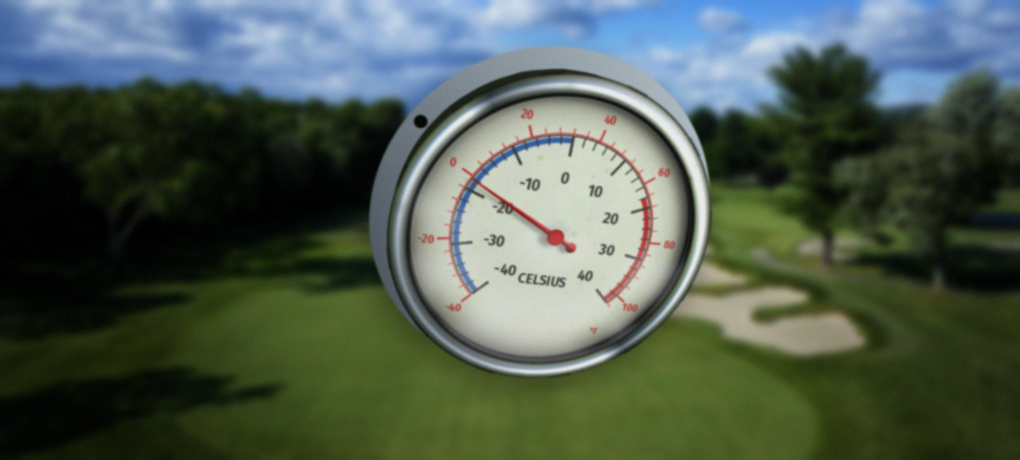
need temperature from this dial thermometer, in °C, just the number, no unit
-18
